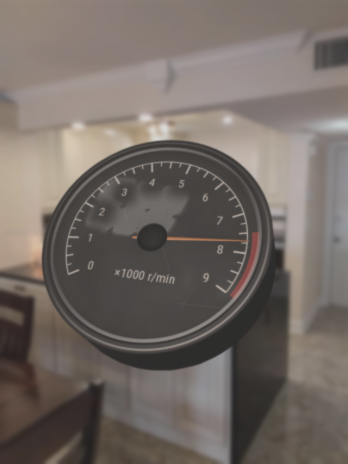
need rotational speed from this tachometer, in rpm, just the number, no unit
7750
